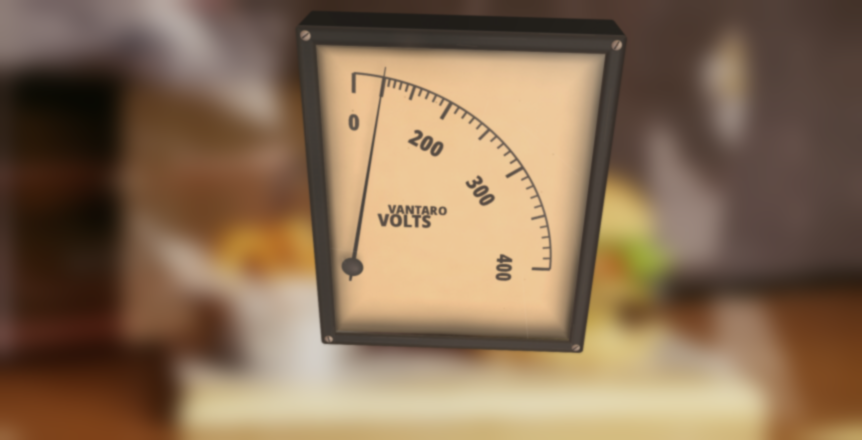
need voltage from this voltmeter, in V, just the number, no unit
100
